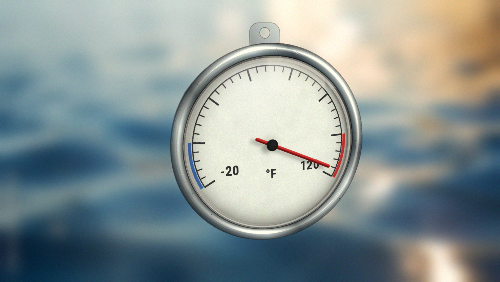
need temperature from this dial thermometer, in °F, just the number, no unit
116
